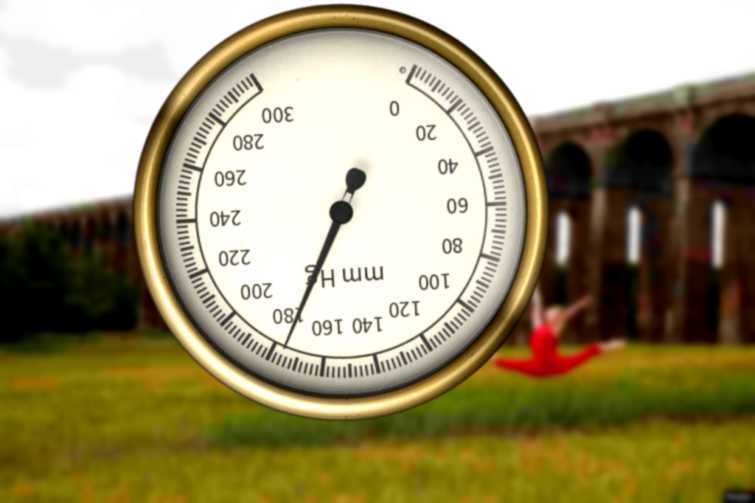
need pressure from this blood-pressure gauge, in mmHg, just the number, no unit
176
